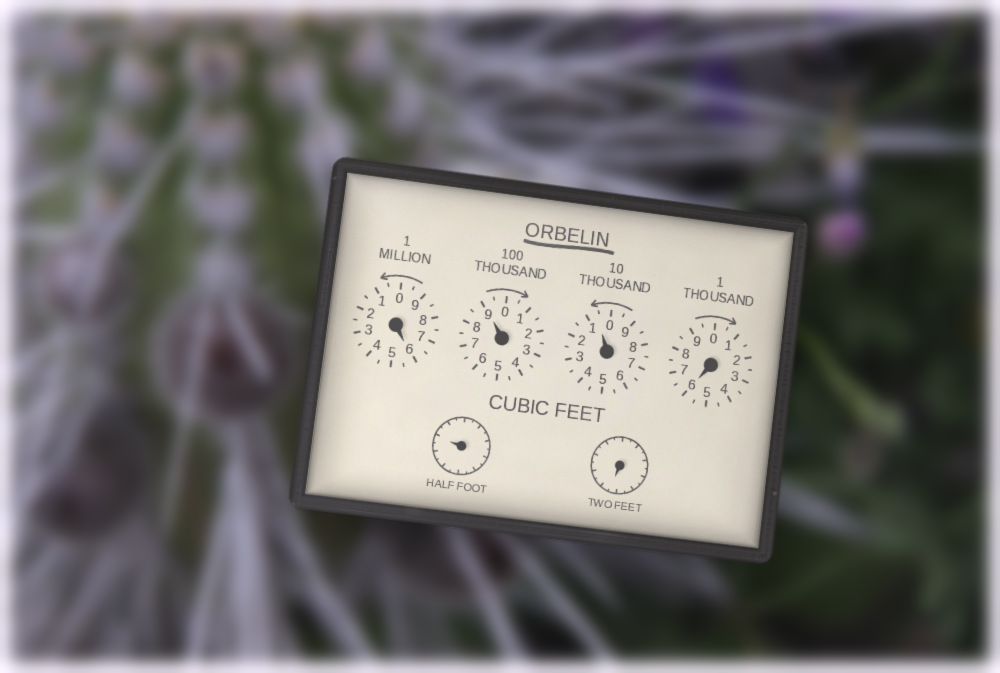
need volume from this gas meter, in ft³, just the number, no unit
590600
